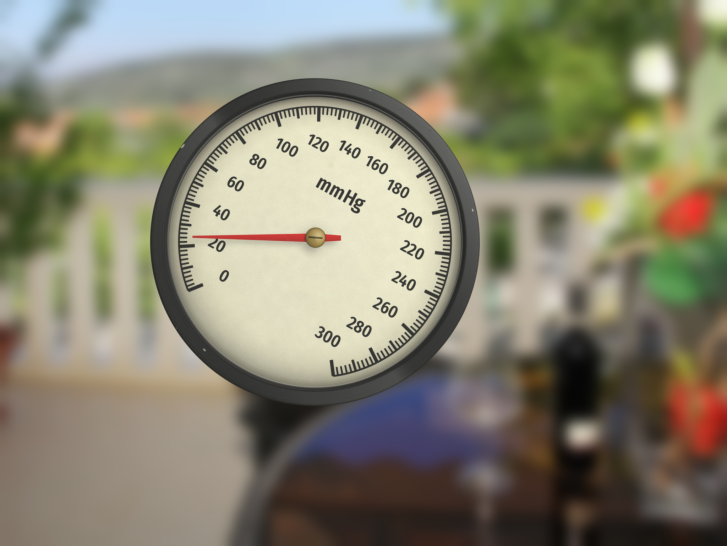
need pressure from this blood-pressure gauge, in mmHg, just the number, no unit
24
